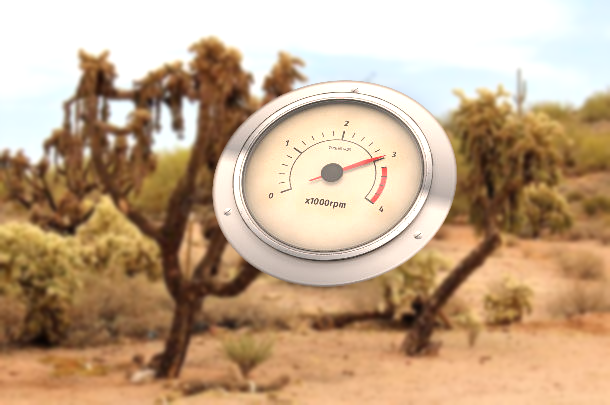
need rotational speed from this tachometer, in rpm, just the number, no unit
3000
